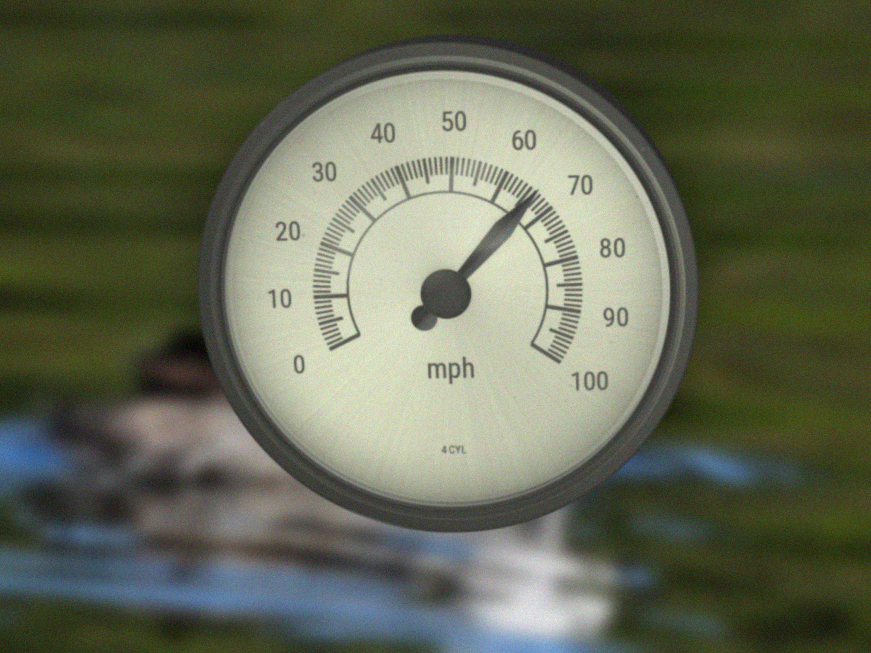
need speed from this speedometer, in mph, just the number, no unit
66
